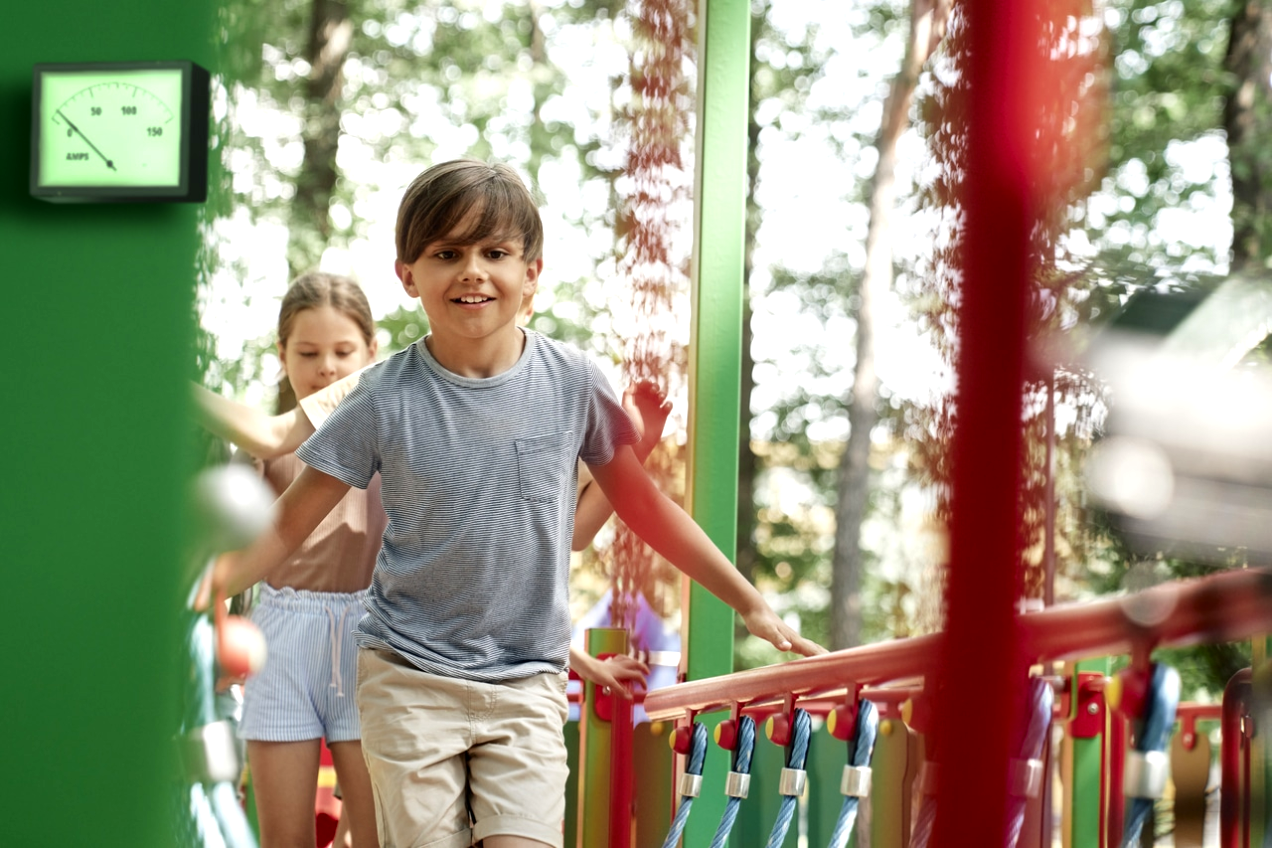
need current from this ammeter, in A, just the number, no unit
10
